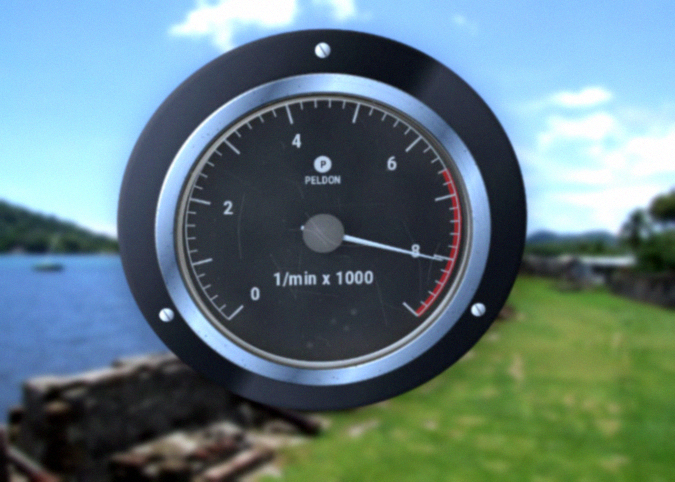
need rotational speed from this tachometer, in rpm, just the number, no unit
8000
